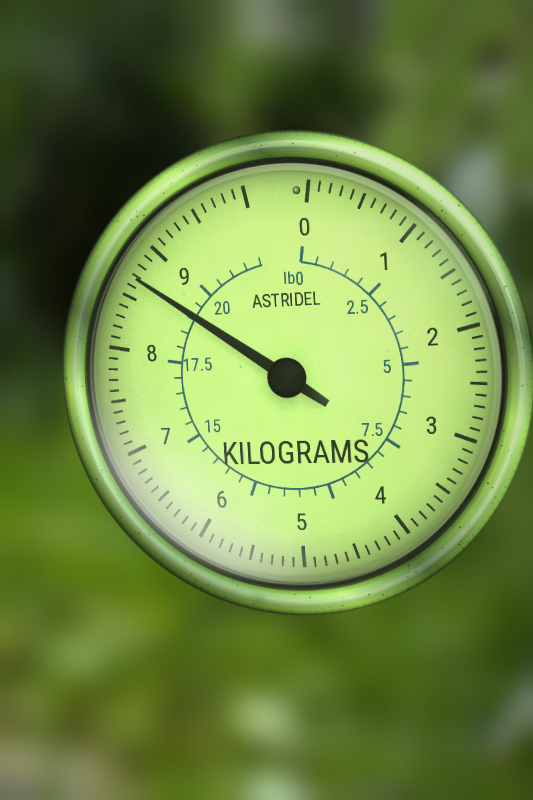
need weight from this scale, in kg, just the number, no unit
8.7
